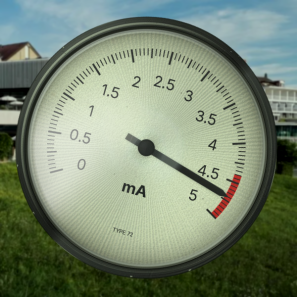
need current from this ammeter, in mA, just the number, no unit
4.7
